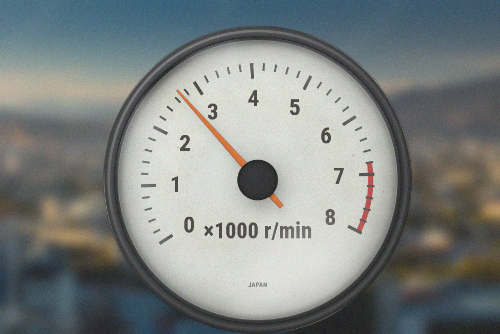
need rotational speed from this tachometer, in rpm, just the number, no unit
2700
